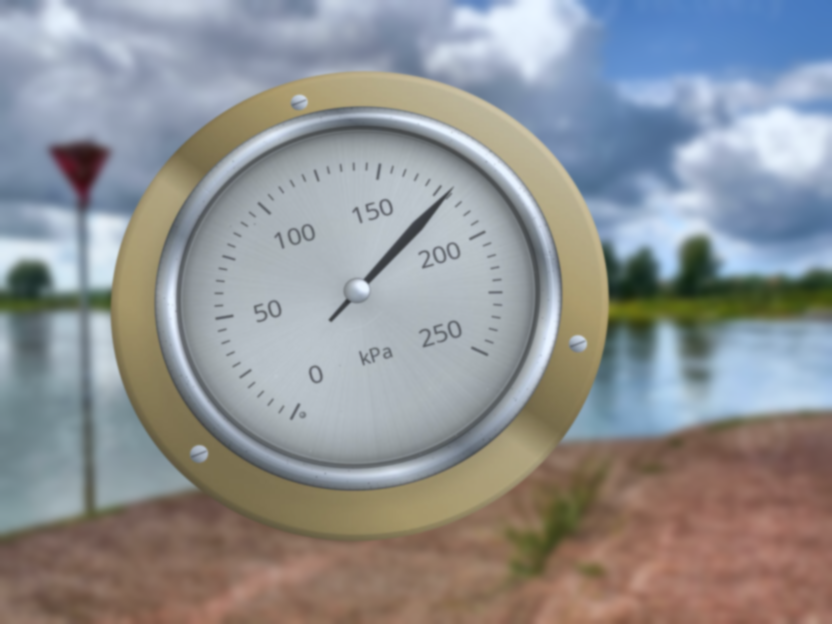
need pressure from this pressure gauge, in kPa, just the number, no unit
180
